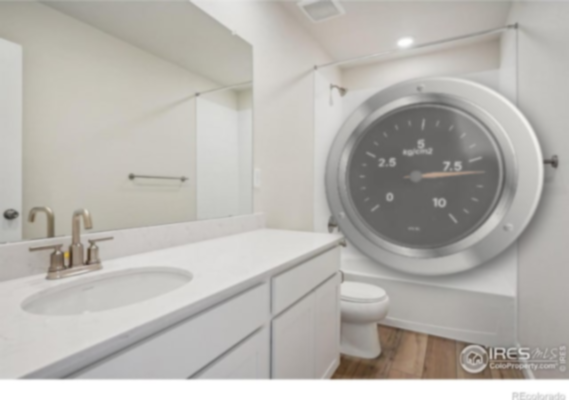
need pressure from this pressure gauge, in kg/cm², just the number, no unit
8
